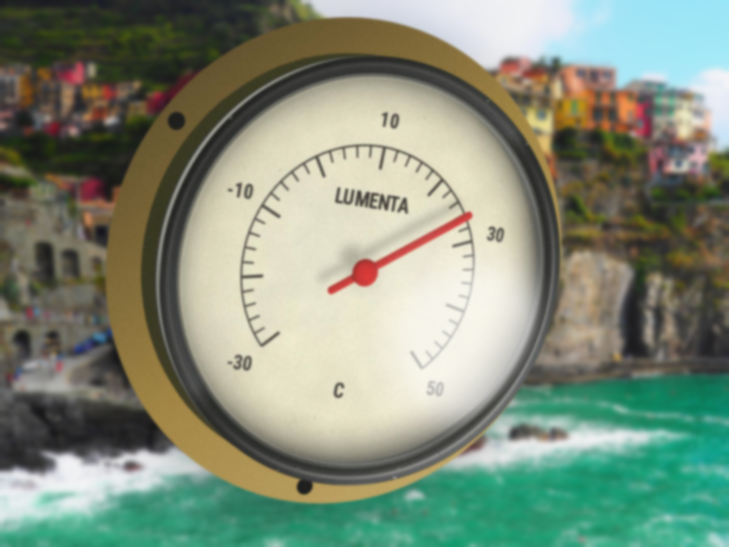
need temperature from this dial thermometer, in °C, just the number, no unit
26
